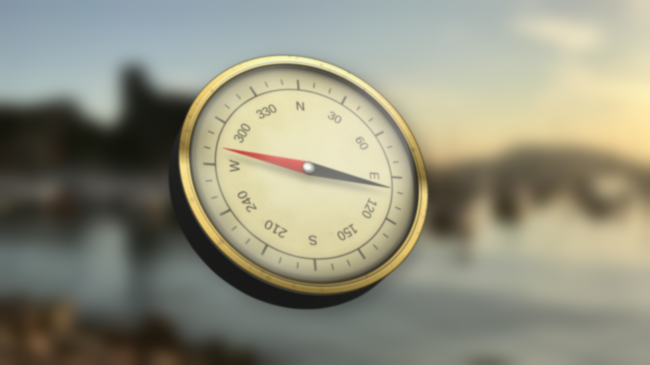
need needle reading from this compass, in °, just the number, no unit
280
